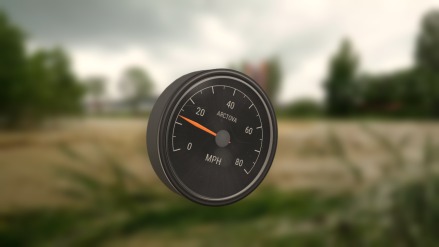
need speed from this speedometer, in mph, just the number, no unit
12.5
